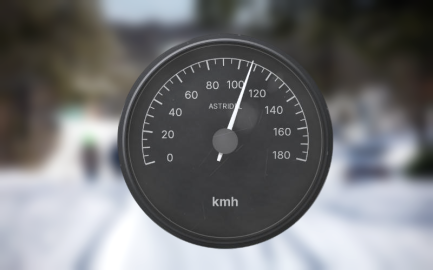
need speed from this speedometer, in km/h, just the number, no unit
107.5
